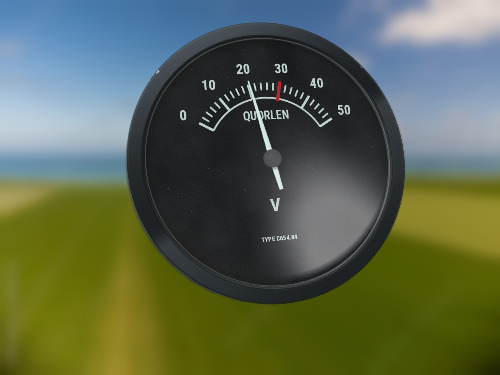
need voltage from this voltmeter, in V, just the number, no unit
20
